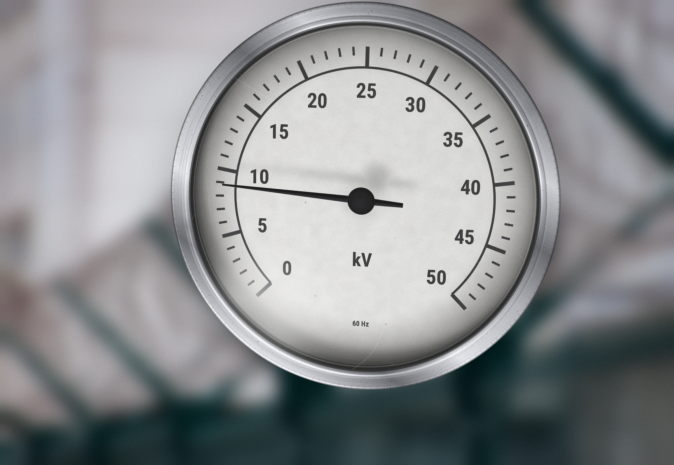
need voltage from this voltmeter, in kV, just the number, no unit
9
